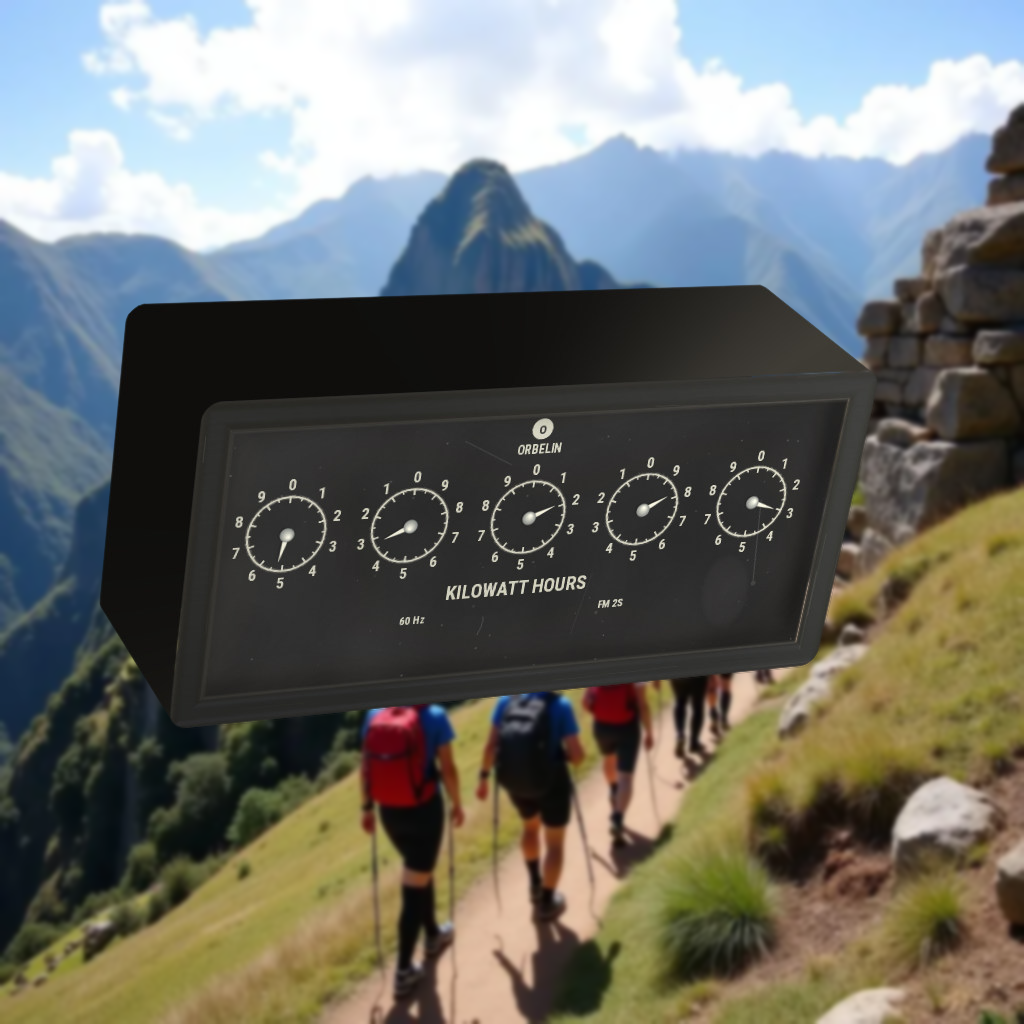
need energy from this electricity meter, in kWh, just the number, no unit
53183
